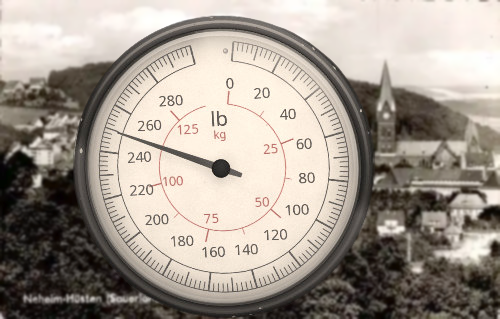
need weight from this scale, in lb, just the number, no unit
250
